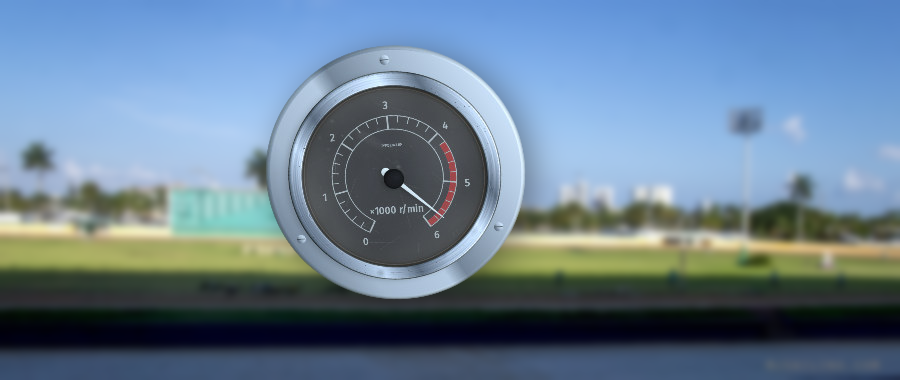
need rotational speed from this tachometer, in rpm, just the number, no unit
5700
